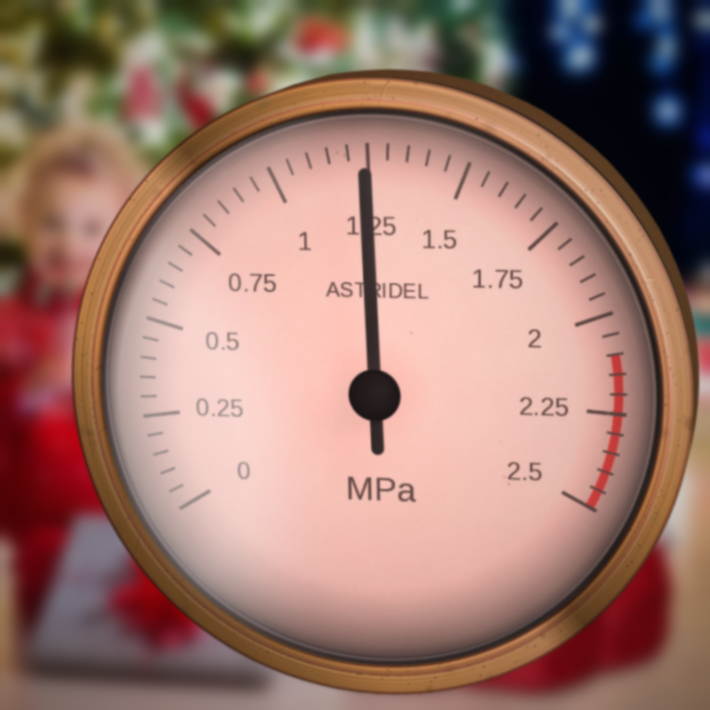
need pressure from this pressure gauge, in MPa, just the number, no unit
1.25
